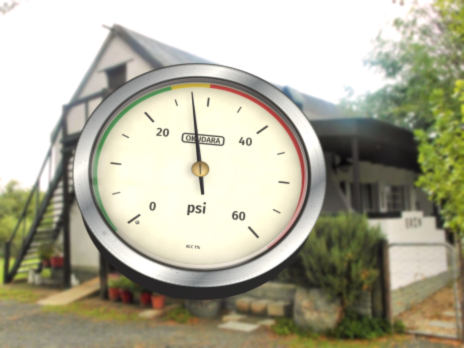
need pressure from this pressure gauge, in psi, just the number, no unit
27.5
